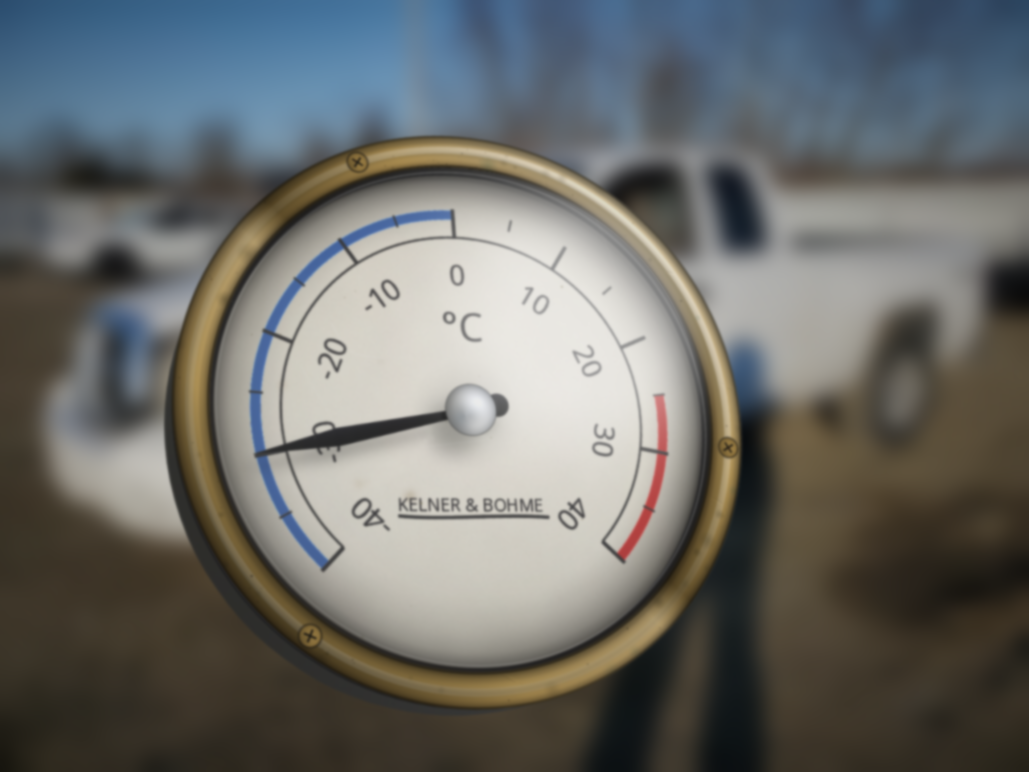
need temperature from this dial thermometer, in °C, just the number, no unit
-30
